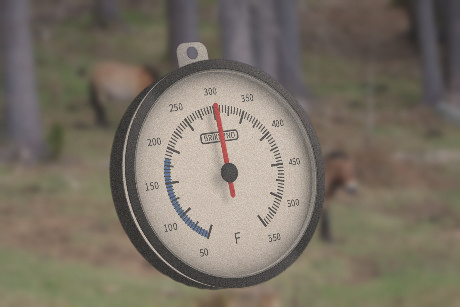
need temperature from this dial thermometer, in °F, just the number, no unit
300
